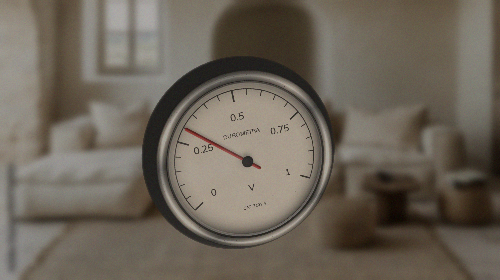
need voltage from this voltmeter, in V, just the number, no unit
0.3
